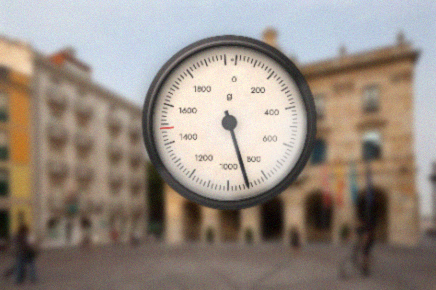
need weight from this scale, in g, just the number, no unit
900
